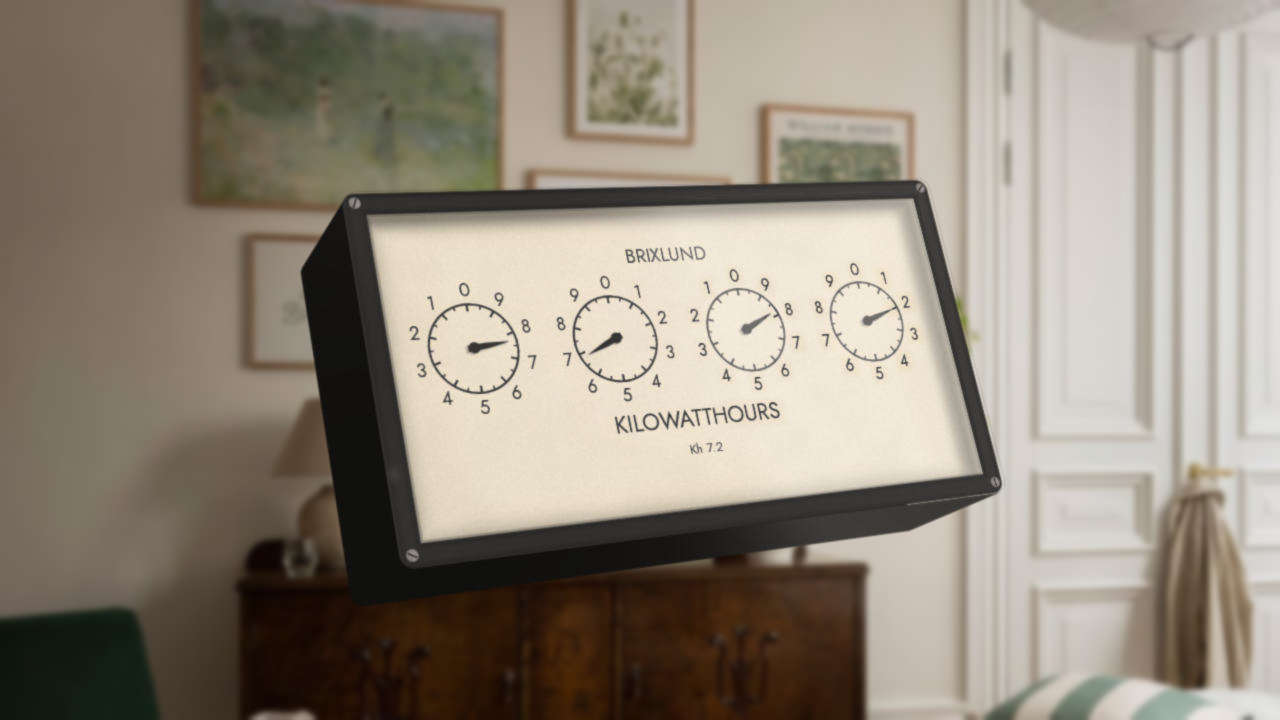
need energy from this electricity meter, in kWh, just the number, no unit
7682
